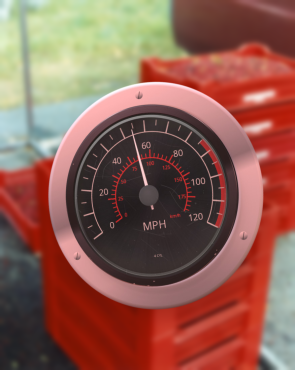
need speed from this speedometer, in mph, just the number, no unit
55
